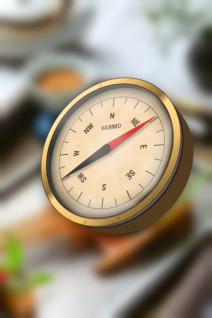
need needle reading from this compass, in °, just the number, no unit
60
